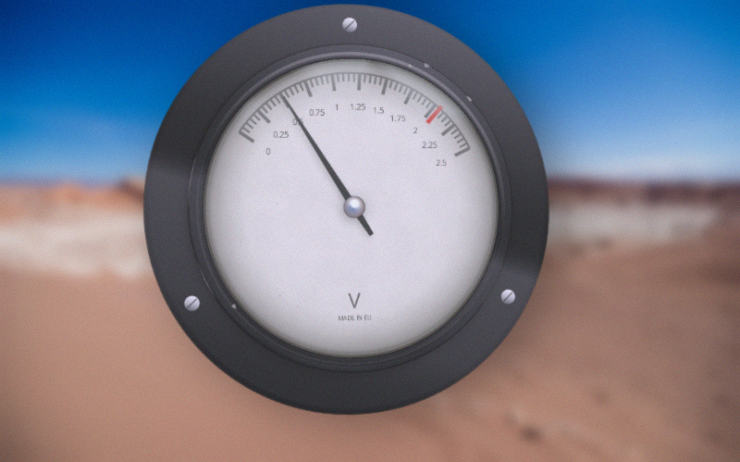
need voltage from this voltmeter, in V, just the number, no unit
0.5
